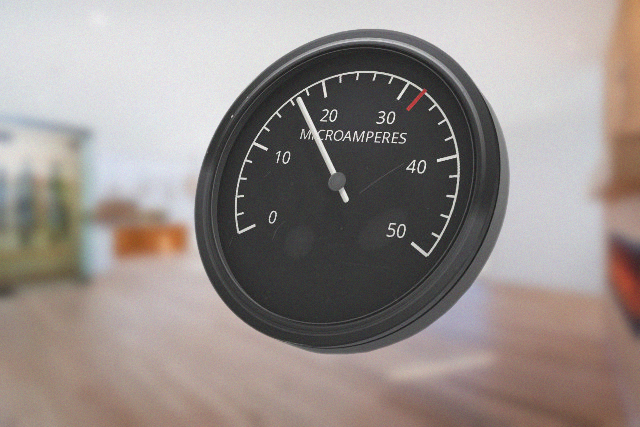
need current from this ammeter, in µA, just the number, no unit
17
